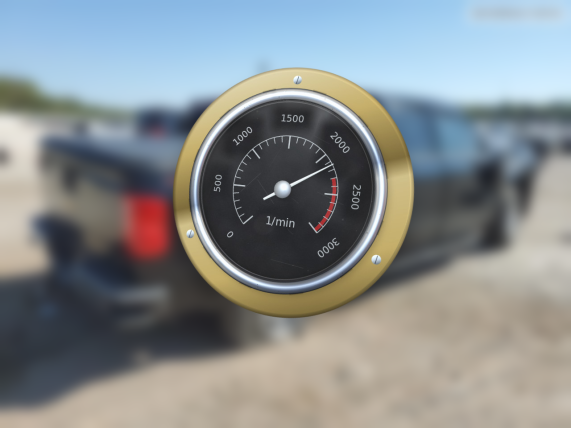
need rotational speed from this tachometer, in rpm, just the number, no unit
2150
